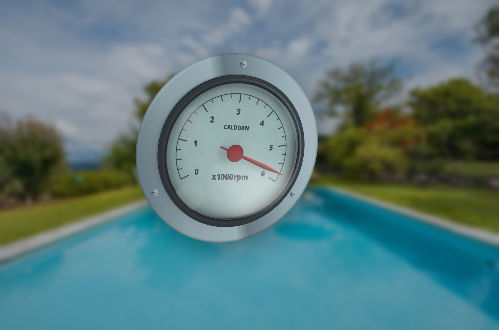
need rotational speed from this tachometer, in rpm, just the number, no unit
5750
